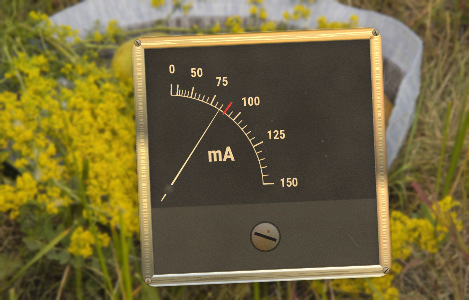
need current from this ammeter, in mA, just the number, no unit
85
